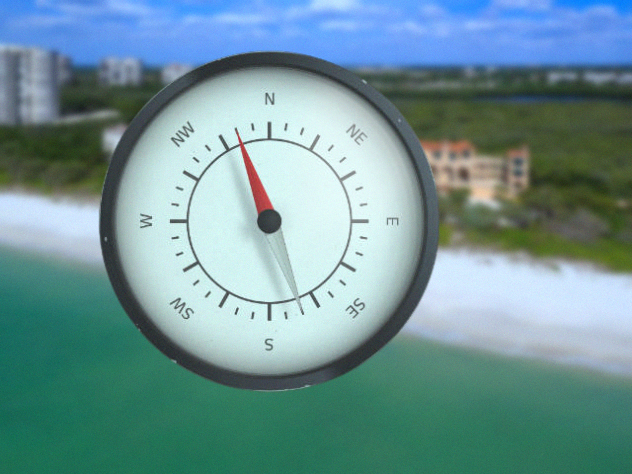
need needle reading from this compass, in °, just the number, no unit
340
